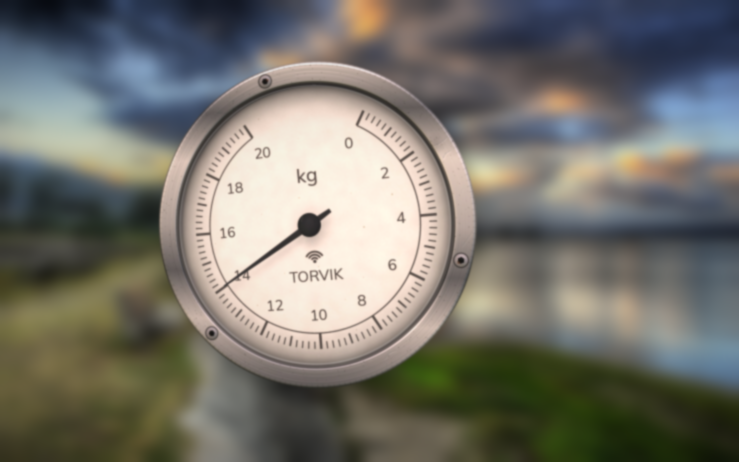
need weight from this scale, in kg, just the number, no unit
14
